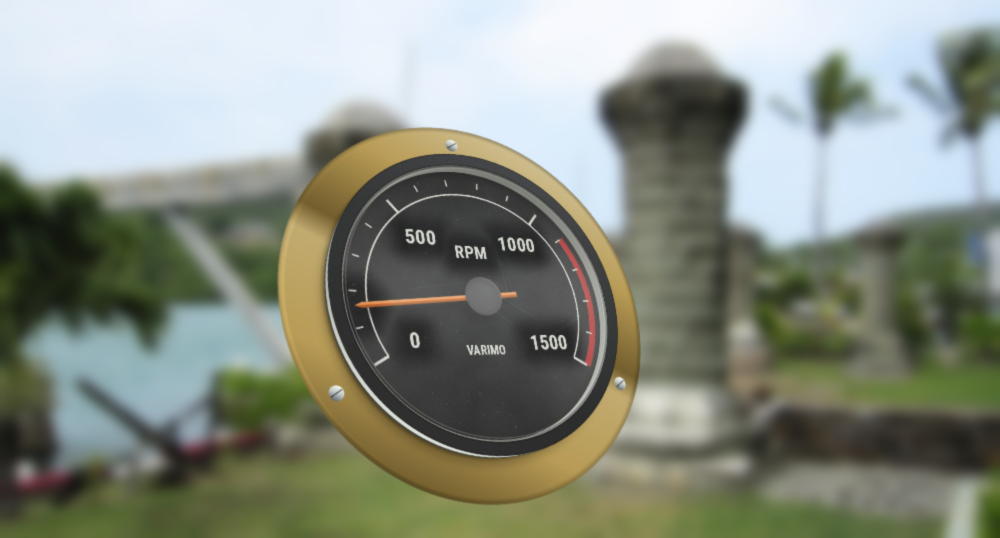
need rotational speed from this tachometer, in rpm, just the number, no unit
150
